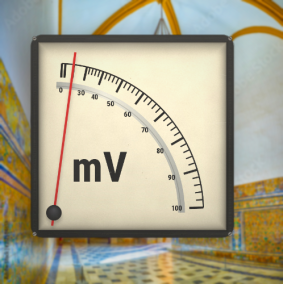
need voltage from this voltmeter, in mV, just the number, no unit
20
